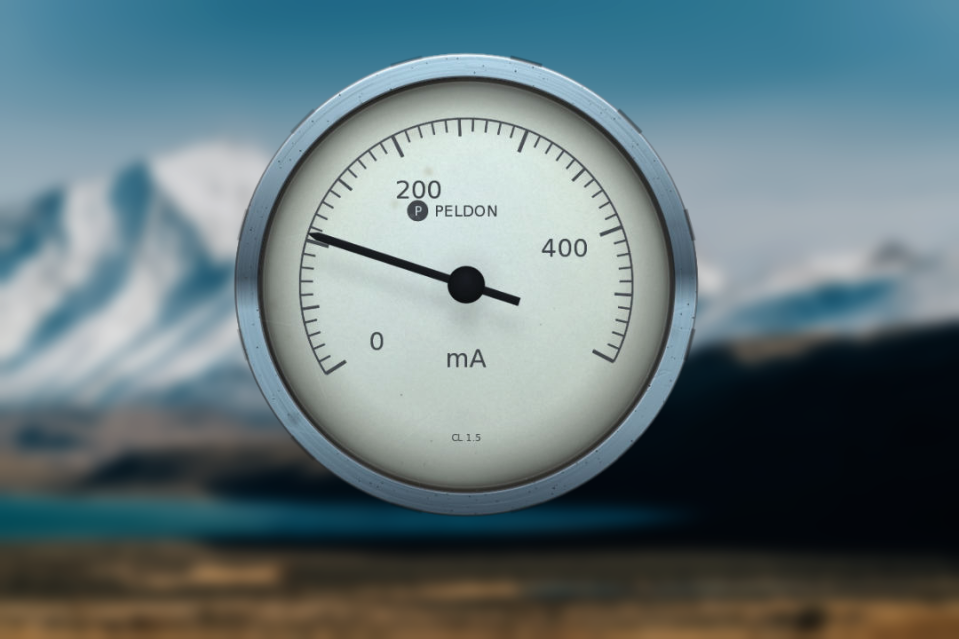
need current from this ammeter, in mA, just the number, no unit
105
